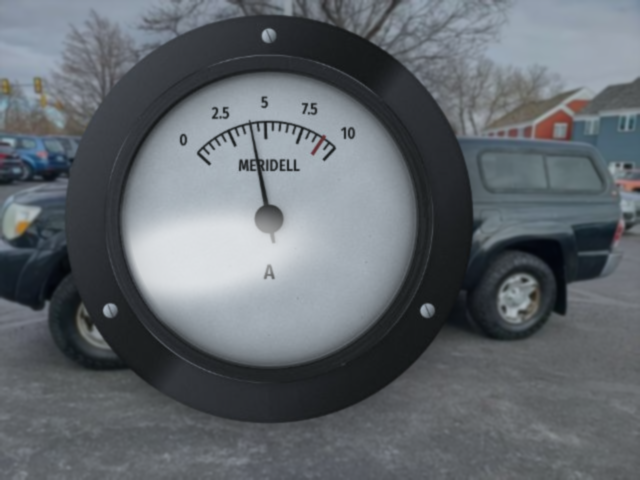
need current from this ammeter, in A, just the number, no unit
4
